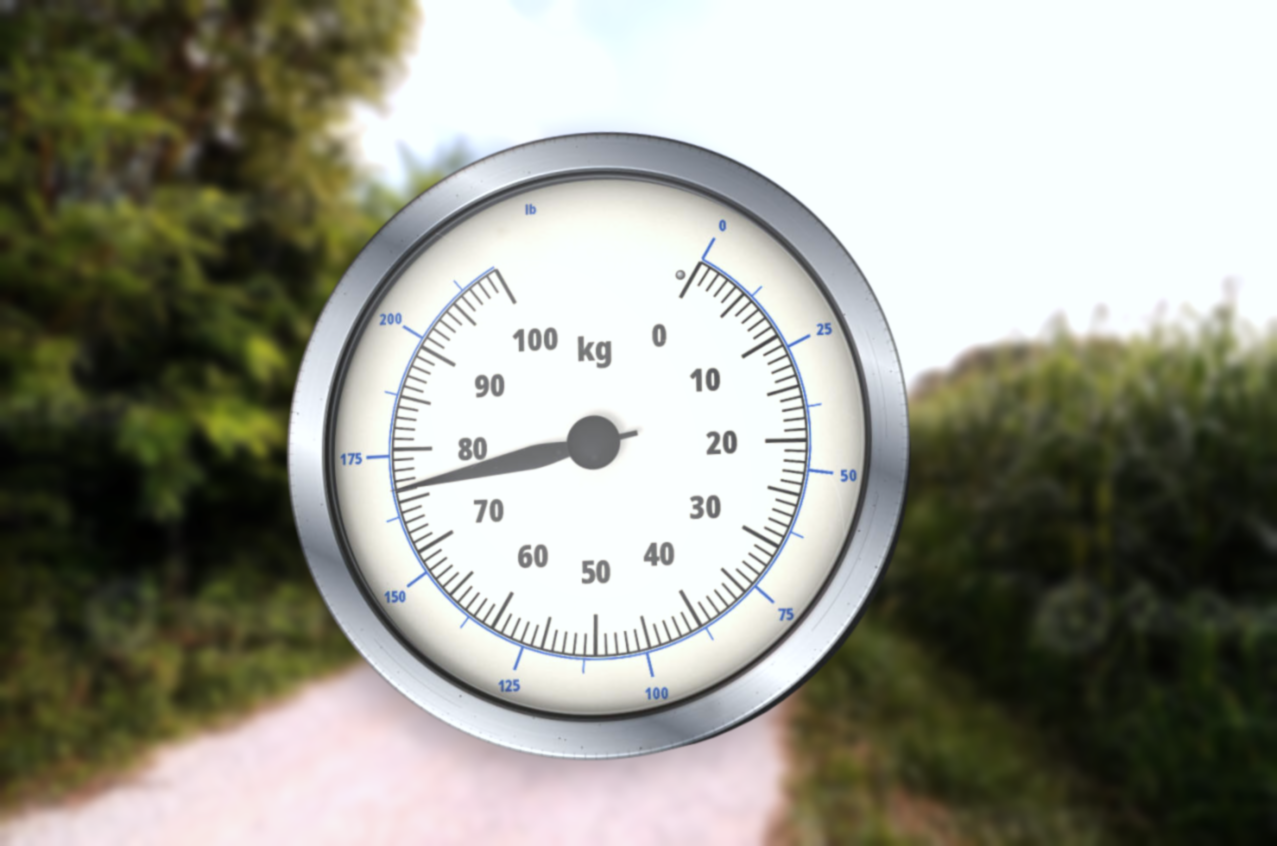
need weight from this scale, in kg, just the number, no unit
76
